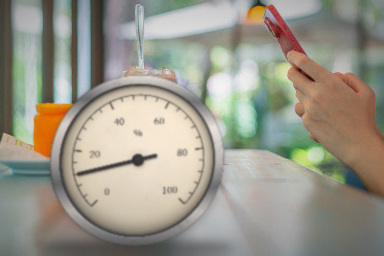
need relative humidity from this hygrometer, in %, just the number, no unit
12
